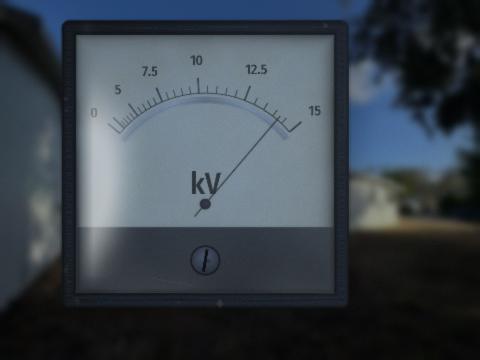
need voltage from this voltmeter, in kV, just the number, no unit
14.25
